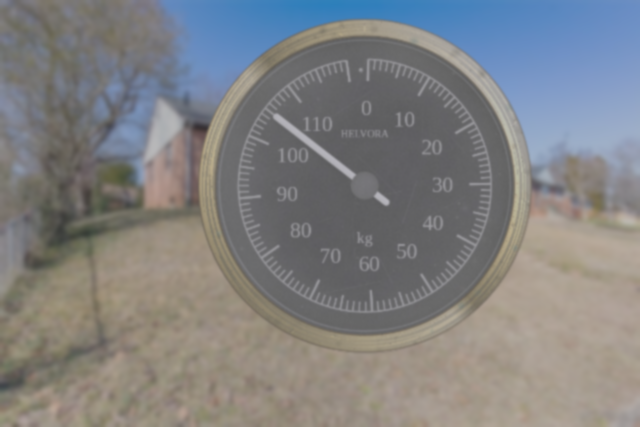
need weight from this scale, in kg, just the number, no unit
105
